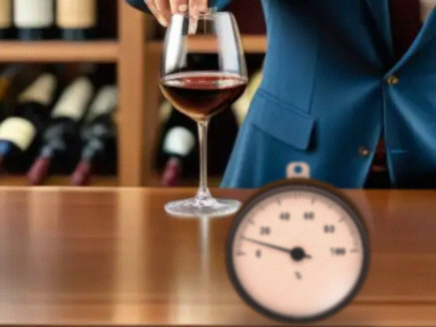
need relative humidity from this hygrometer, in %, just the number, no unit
10
